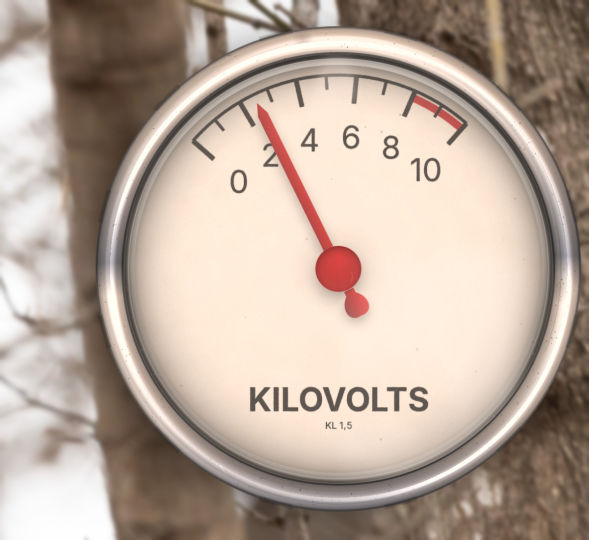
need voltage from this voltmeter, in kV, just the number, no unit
2.5
